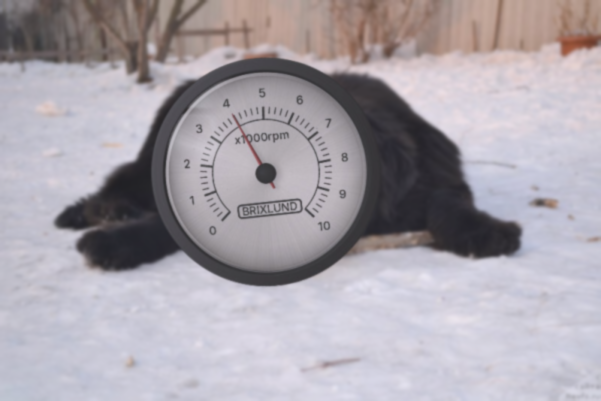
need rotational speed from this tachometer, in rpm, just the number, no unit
4000
